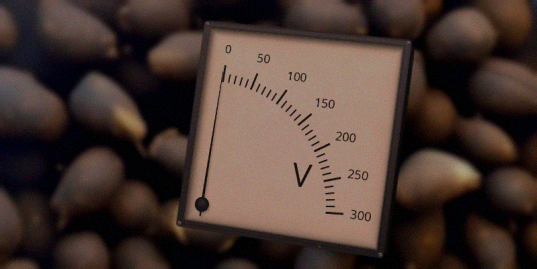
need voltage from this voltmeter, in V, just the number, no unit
0
